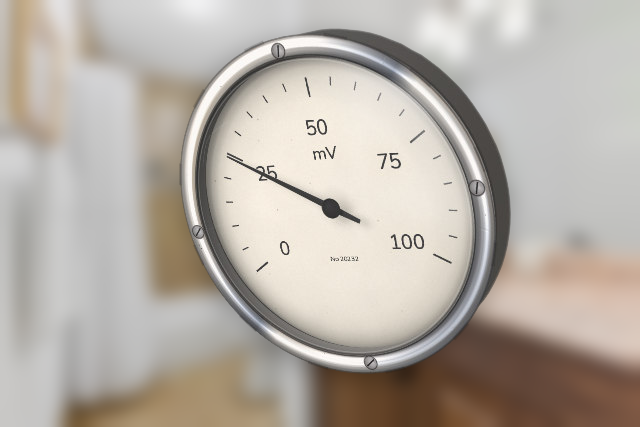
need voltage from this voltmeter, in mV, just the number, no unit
25
